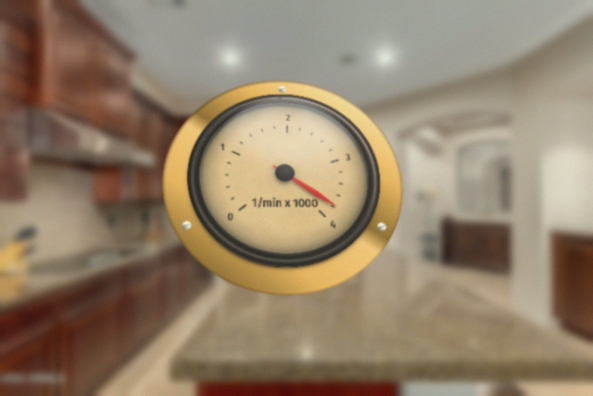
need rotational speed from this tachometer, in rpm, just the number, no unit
3800
